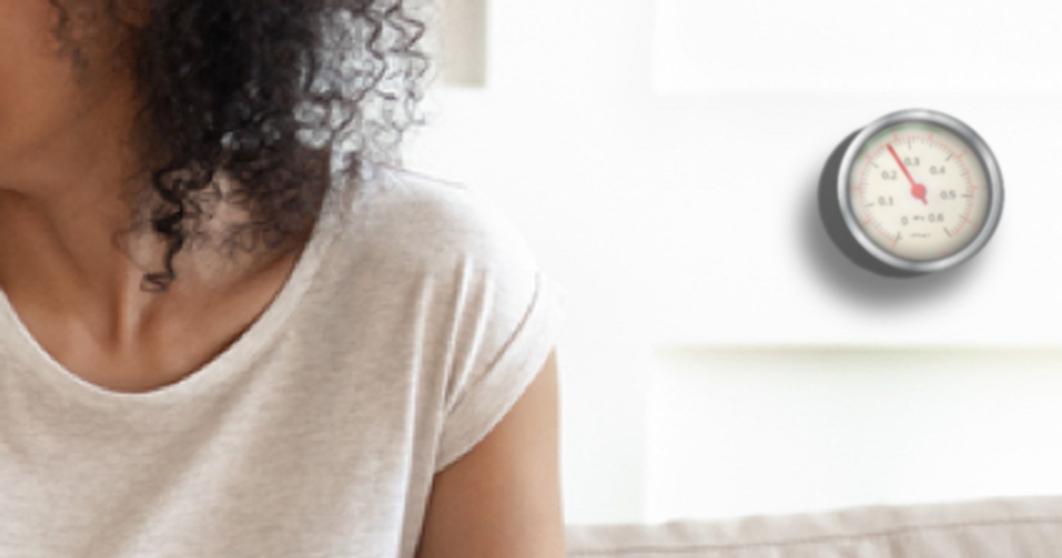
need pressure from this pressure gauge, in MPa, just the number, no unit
0.25
